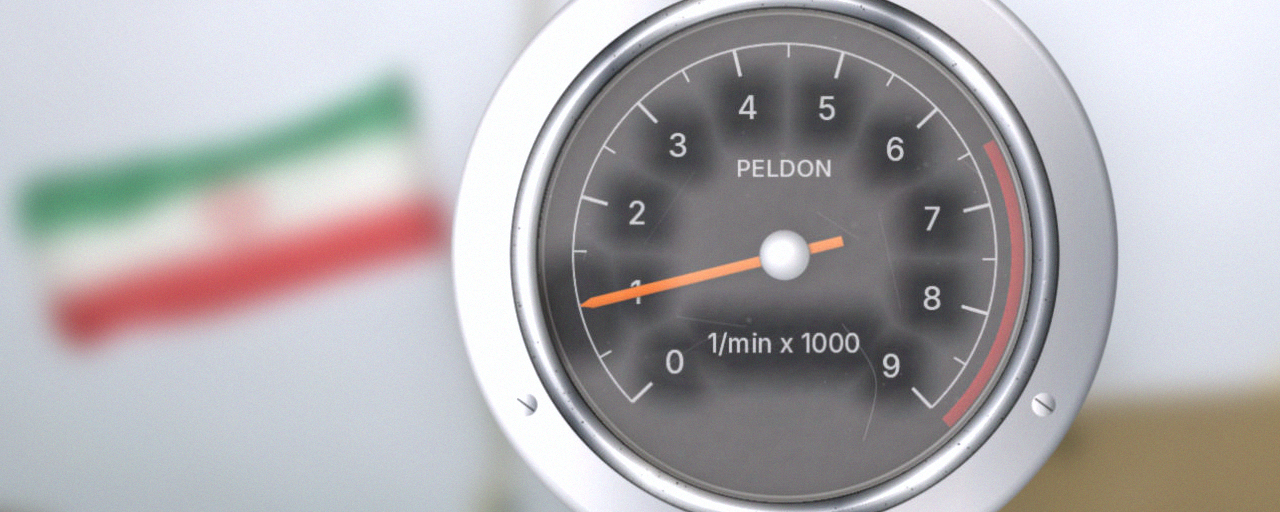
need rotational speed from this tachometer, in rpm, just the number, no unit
1000
